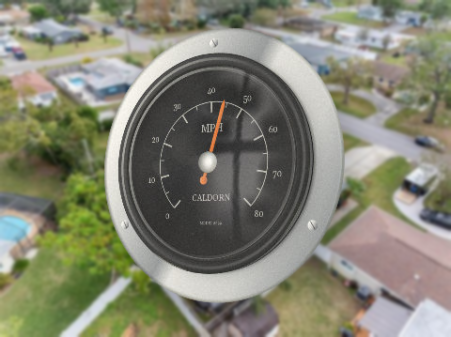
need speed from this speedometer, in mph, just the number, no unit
45
